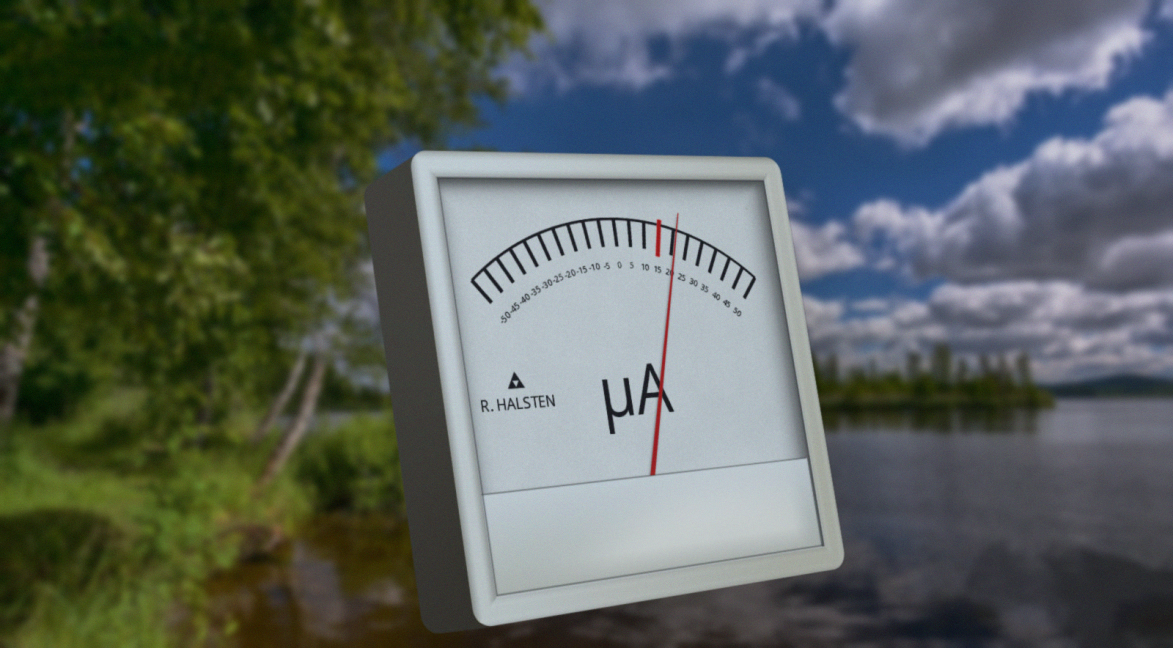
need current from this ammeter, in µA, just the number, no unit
20
